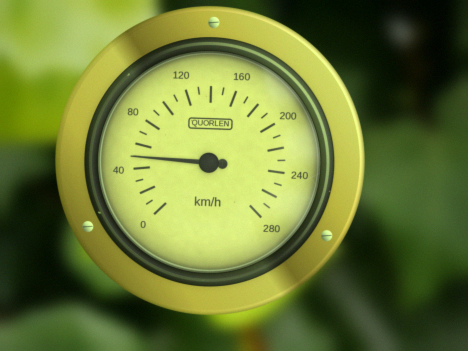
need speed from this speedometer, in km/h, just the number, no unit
50
